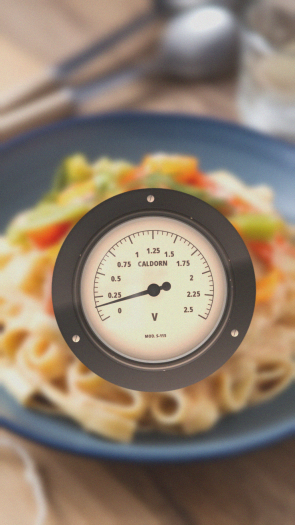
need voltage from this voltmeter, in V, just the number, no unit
0.15
